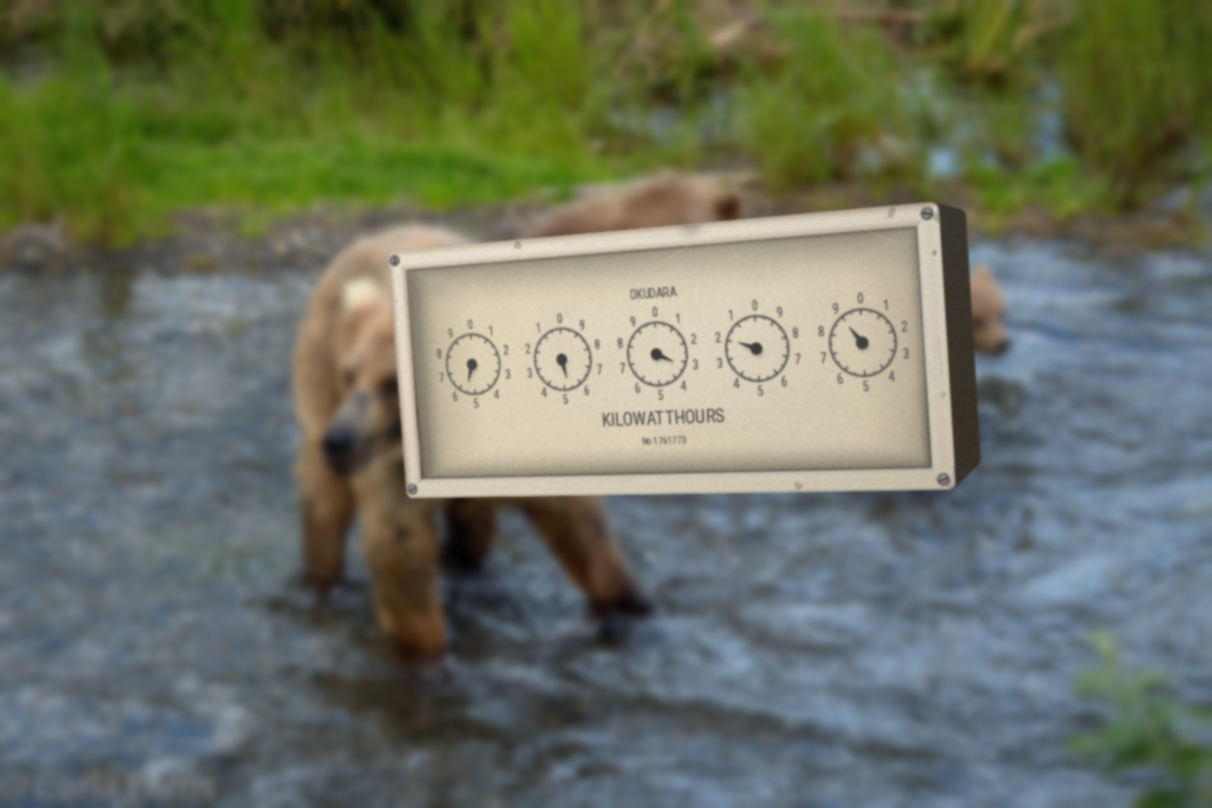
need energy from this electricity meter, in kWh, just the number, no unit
55319
